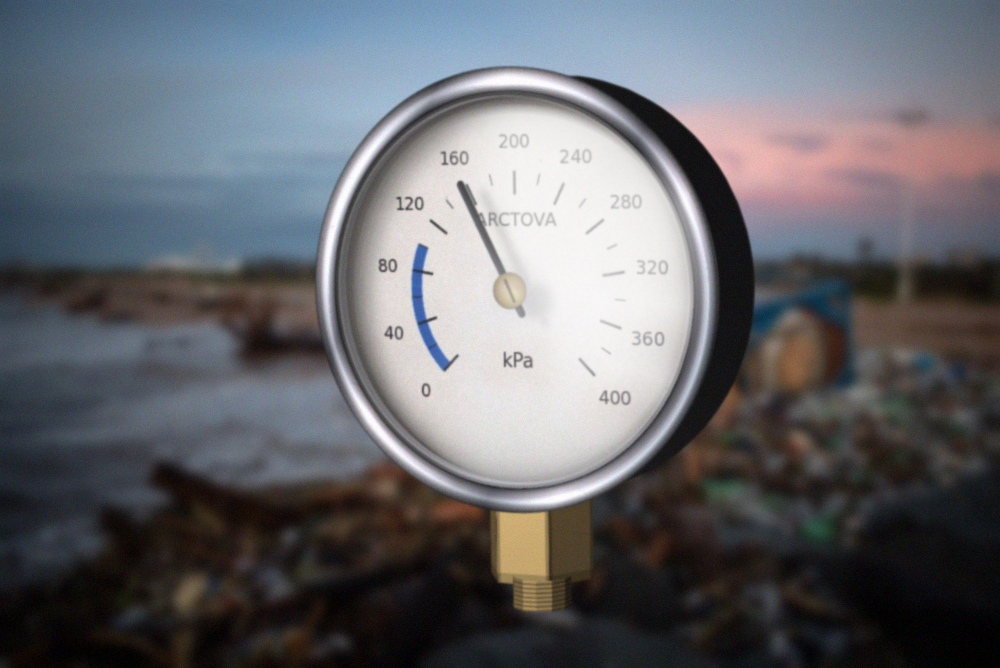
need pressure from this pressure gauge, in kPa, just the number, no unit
160
